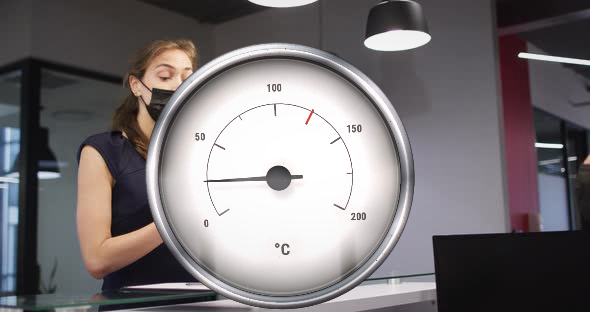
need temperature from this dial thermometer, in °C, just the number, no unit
25
